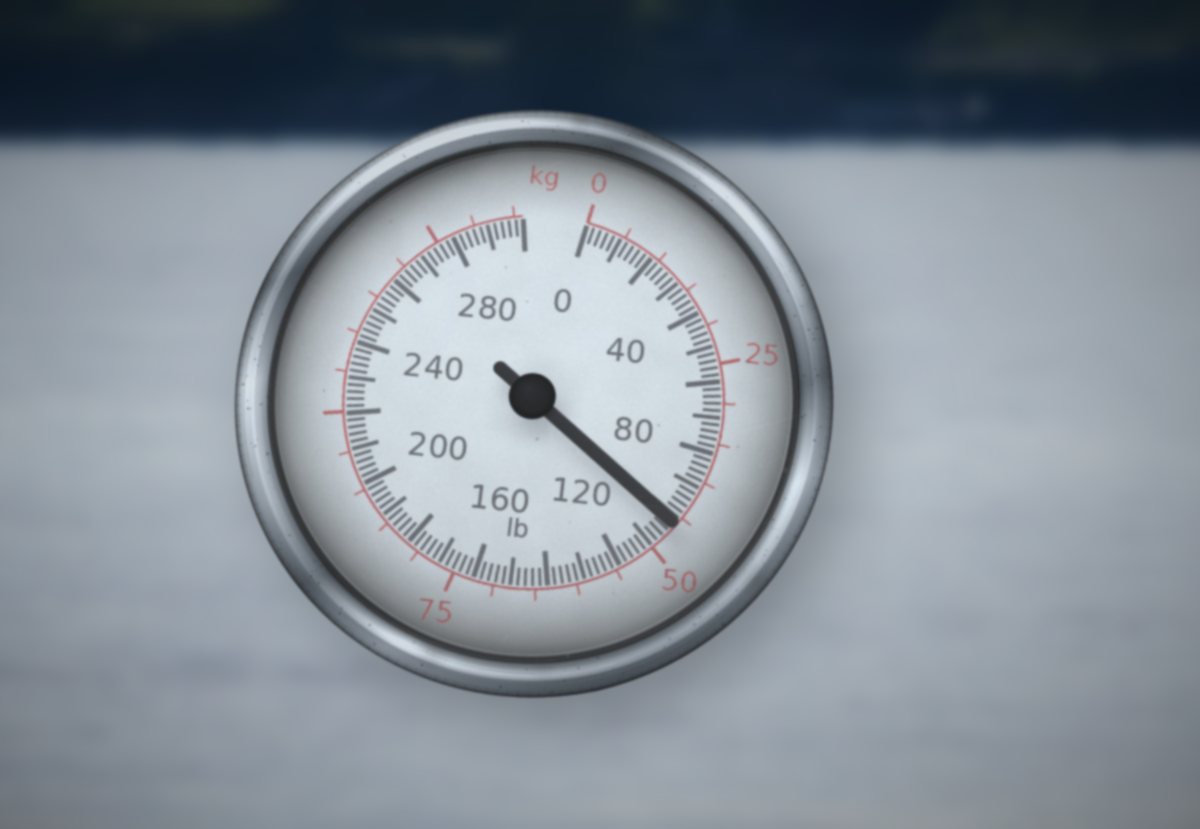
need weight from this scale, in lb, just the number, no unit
102
